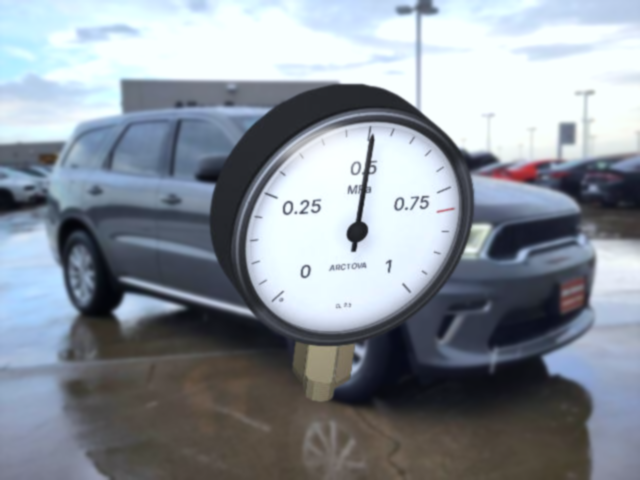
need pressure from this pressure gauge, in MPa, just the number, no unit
0.5
